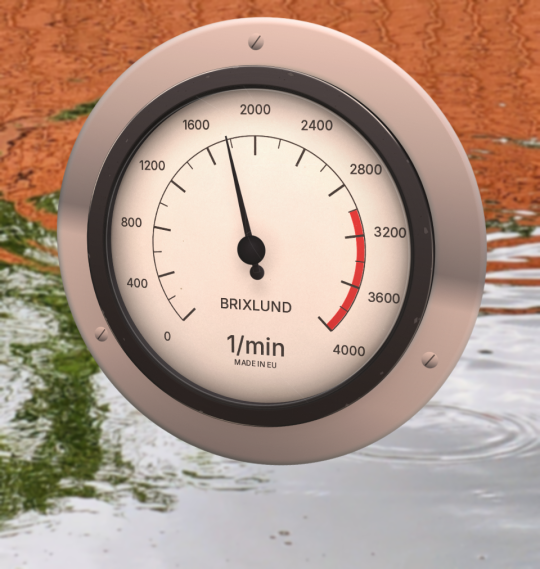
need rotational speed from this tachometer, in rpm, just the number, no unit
1800
